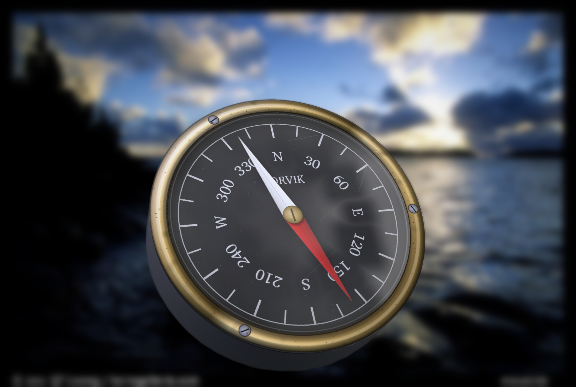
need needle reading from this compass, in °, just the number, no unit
157.5
